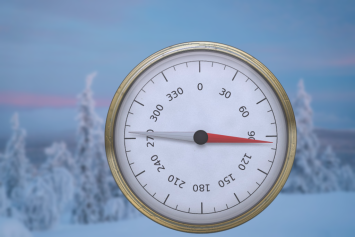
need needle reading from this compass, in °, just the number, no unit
95
